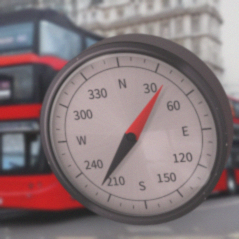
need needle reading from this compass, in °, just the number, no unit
40
